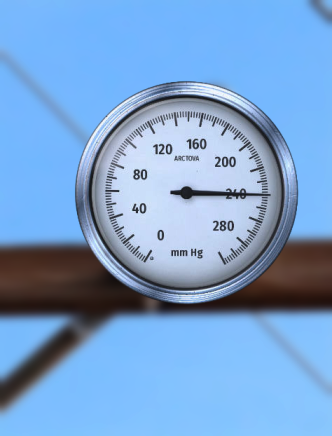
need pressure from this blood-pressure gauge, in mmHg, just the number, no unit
240
